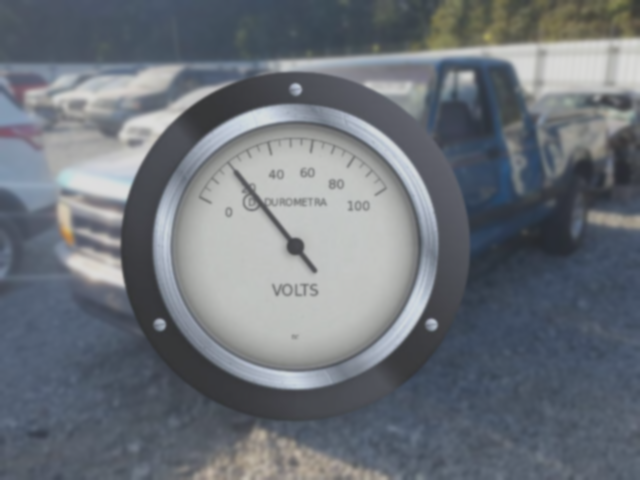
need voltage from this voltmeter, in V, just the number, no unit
20
